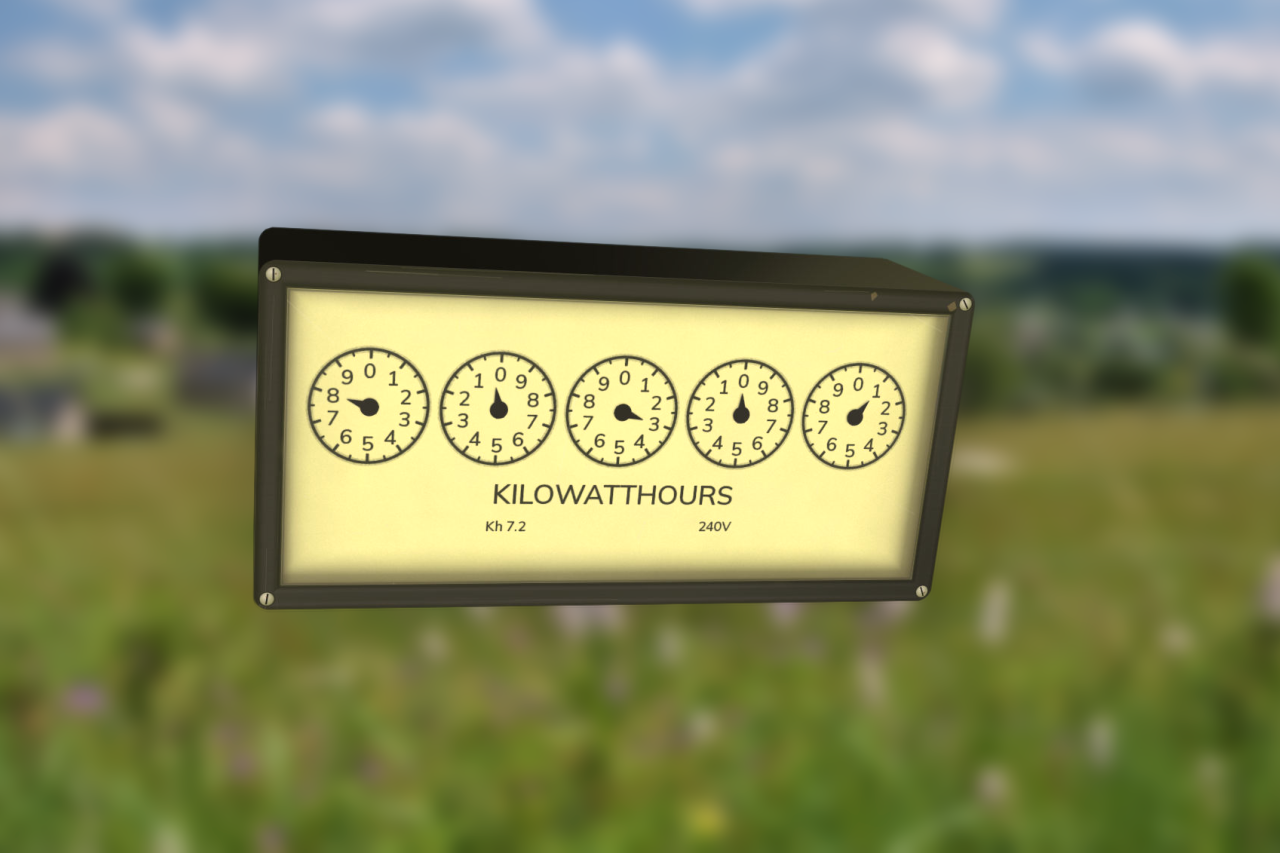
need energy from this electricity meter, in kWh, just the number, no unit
80301
